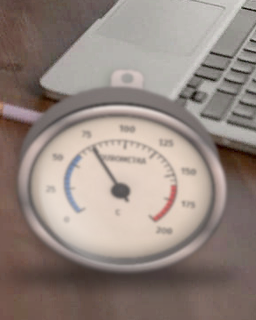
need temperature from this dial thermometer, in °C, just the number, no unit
75
